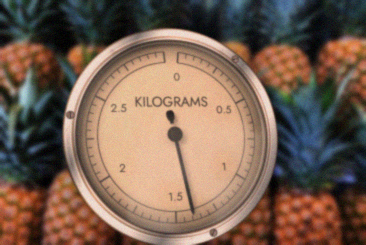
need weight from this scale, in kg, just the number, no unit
1.4
